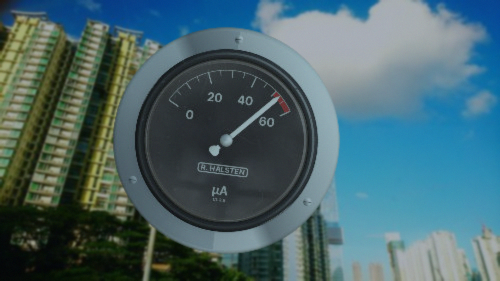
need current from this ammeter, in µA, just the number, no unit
52.5
